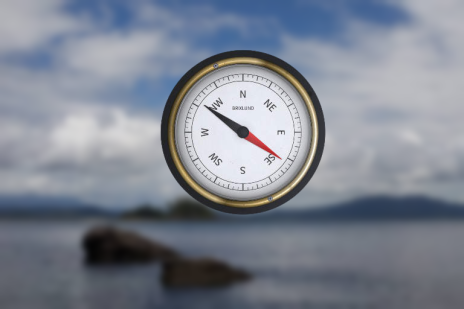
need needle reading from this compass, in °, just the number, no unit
125
